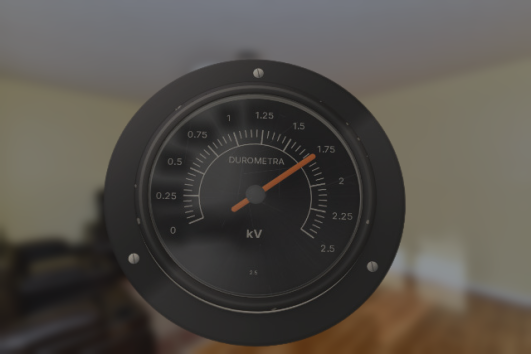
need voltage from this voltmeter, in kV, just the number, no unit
1.75
